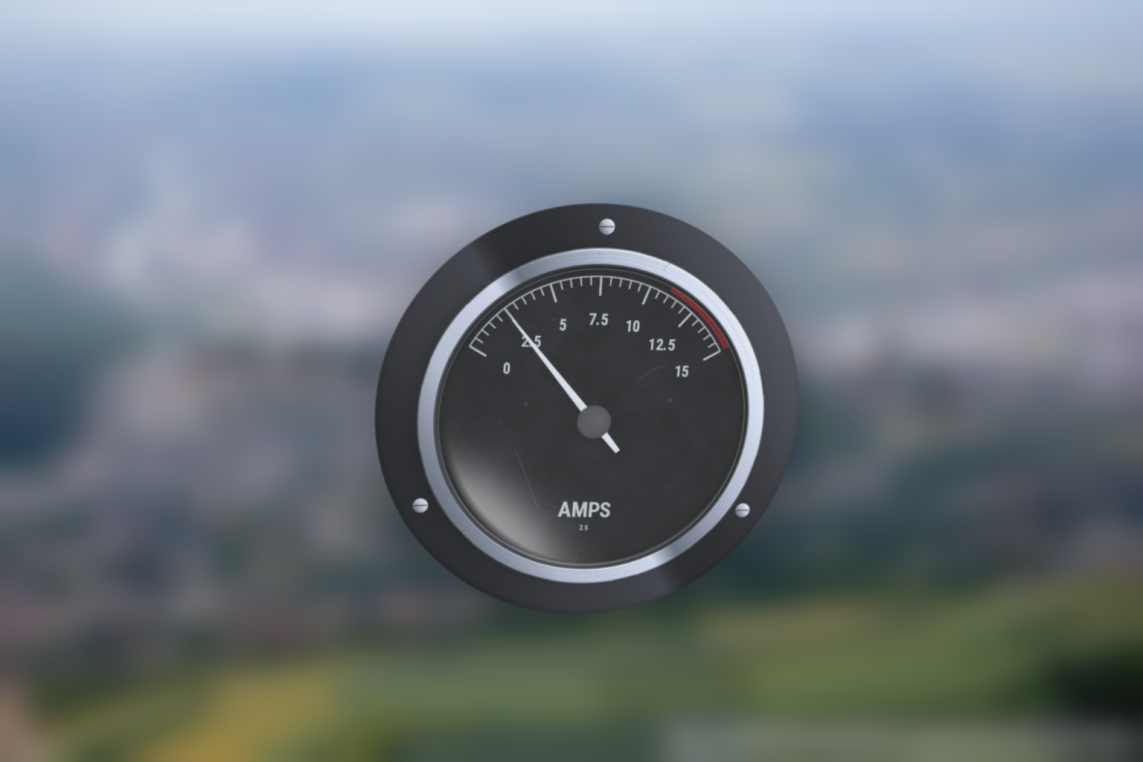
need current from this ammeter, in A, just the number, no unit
2.5
